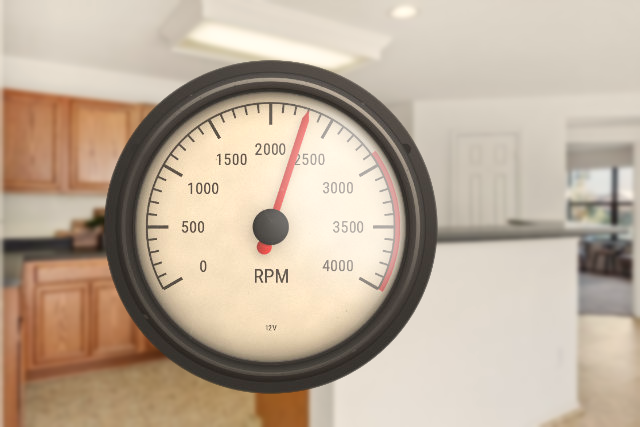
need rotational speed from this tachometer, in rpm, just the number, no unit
2300
